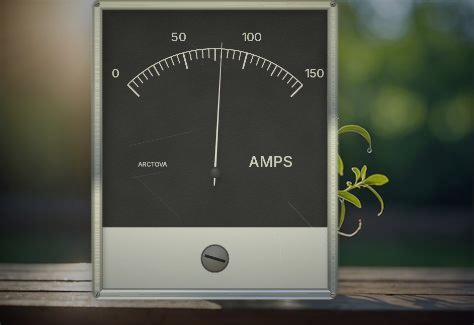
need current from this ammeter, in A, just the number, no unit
80
